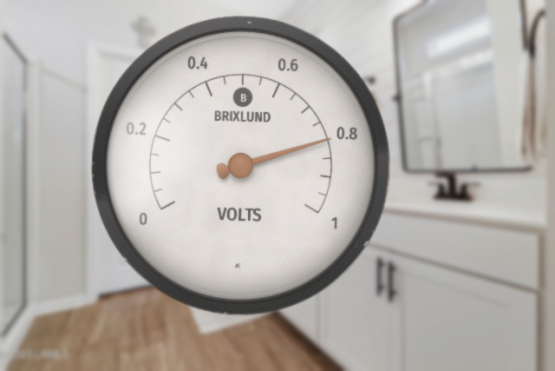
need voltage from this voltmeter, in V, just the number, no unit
0.8
